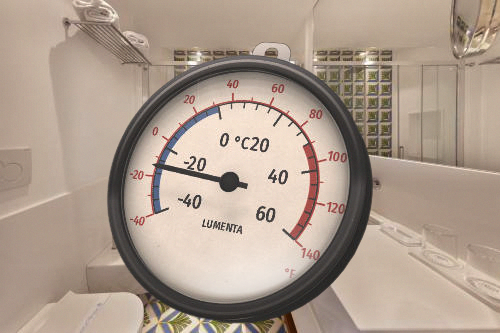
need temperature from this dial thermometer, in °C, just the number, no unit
-26
